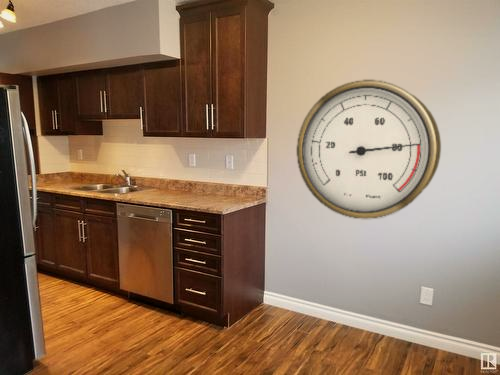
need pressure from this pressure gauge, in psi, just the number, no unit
80
